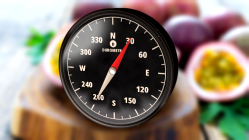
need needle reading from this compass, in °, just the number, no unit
30
